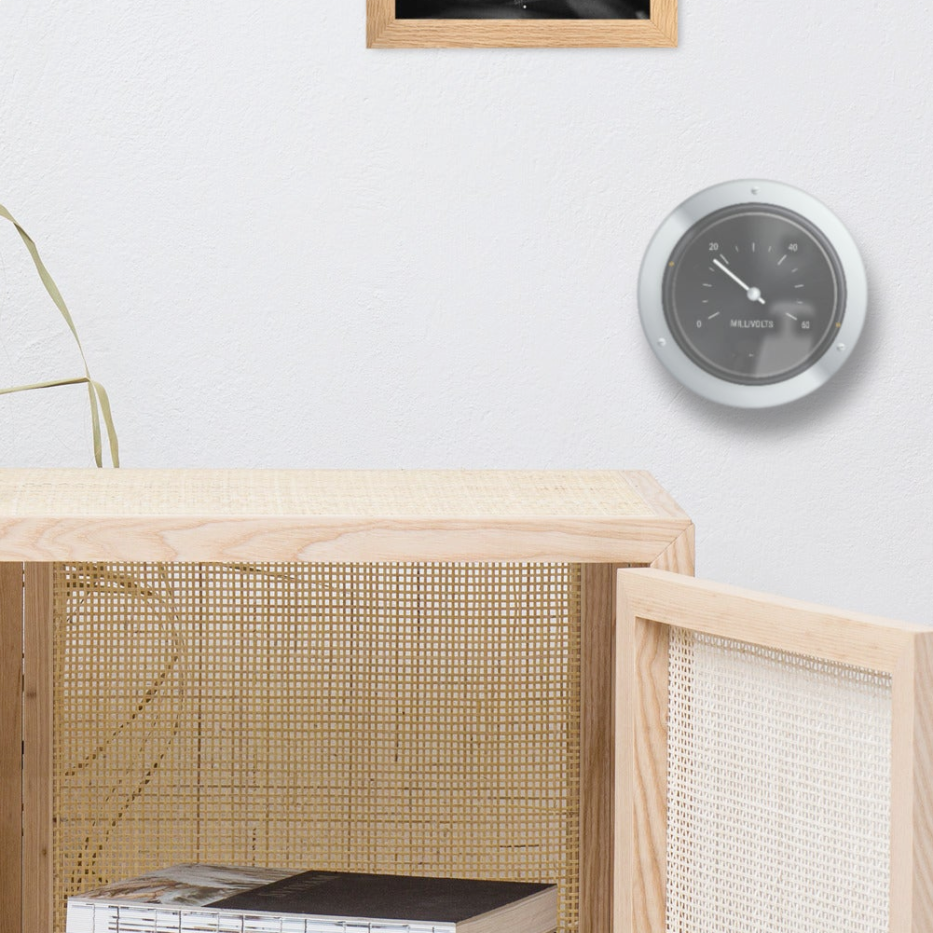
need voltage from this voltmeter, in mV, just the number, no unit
17.5
